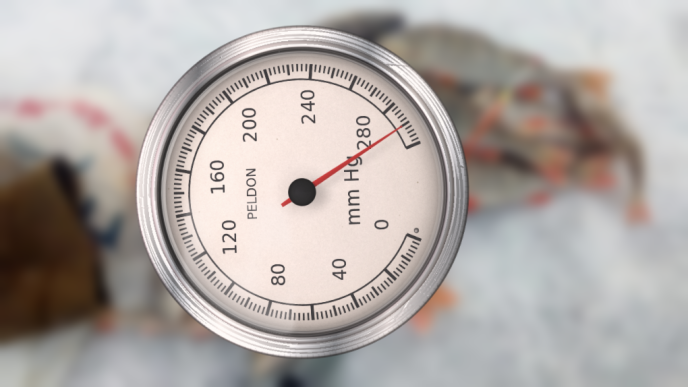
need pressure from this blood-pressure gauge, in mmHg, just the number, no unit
290
